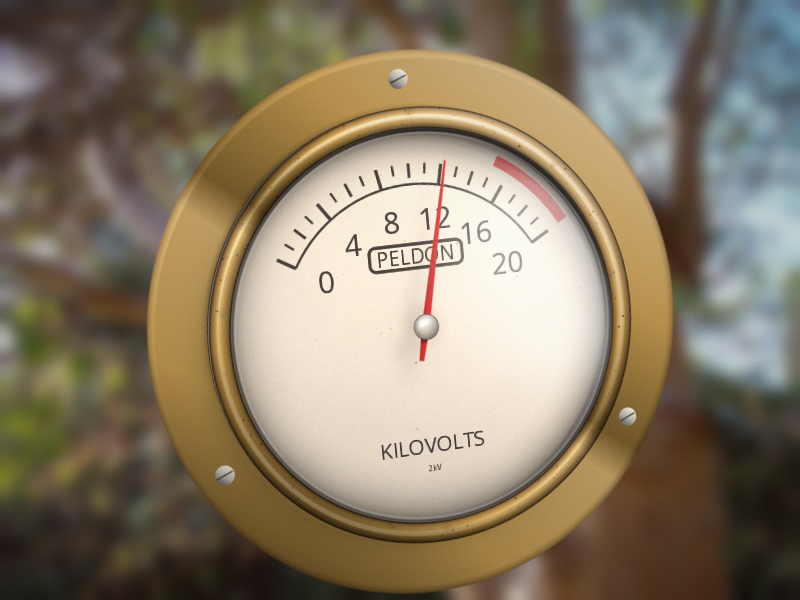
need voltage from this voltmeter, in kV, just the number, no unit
12
